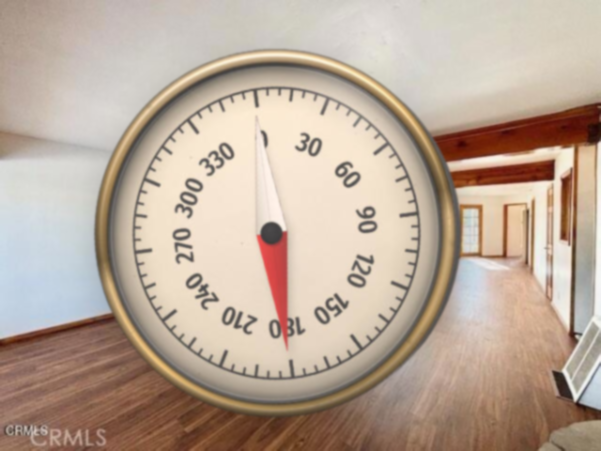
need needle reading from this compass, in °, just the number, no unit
180
